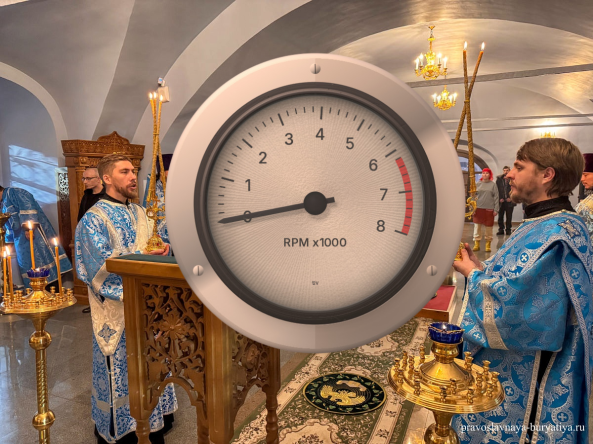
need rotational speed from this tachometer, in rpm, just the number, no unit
0
